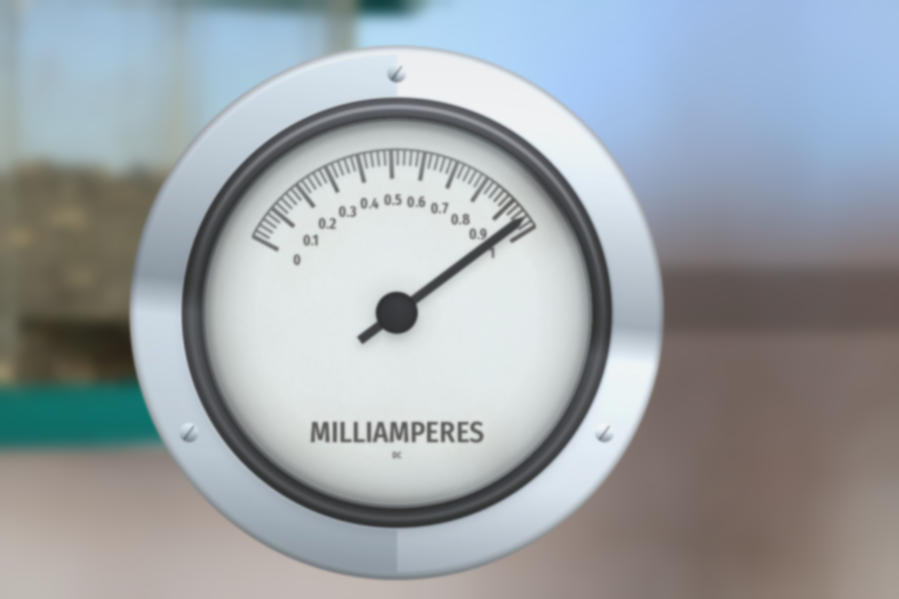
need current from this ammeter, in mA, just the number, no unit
0.96
